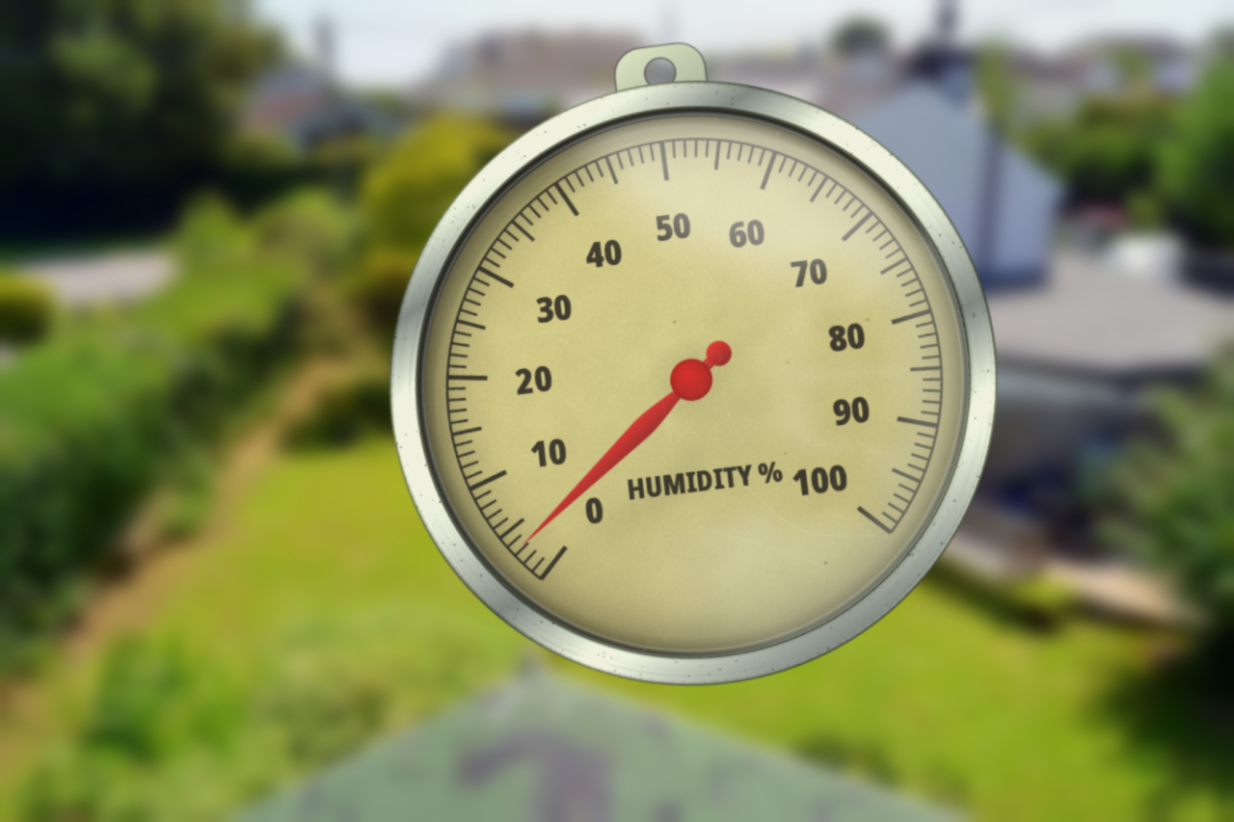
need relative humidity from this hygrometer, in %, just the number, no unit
3
